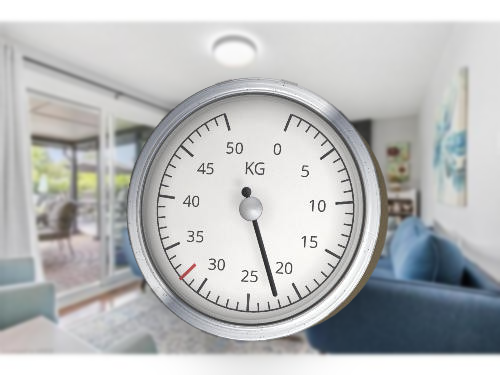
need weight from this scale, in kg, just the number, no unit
22
